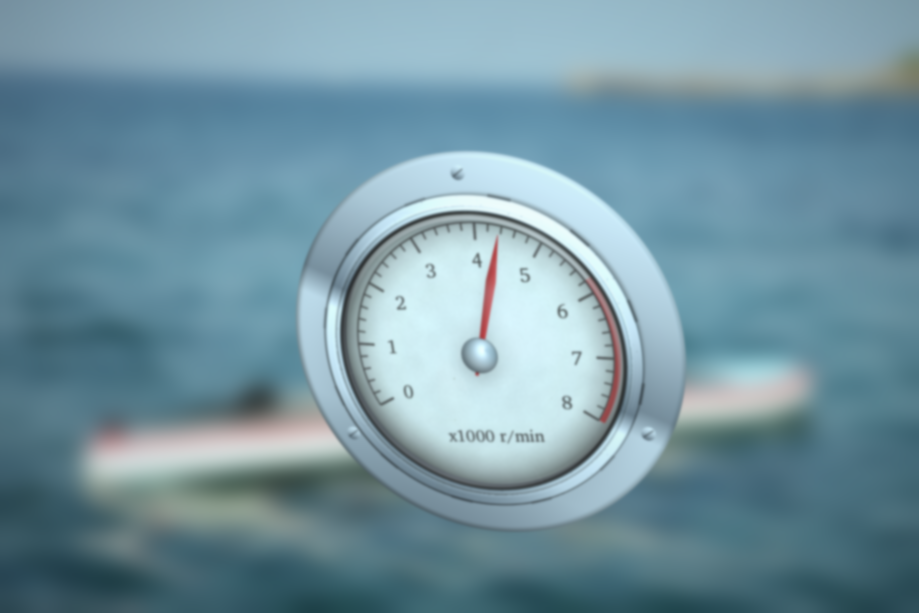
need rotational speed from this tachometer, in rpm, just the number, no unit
4400
